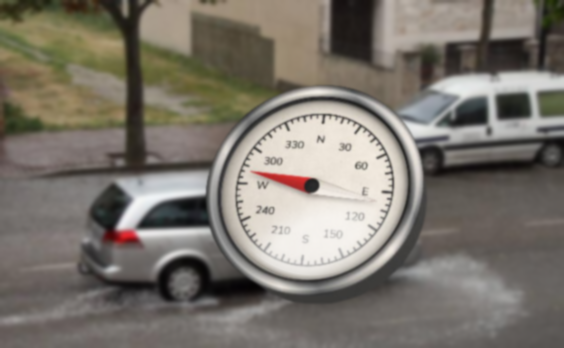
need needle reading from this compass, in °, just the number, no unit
280
